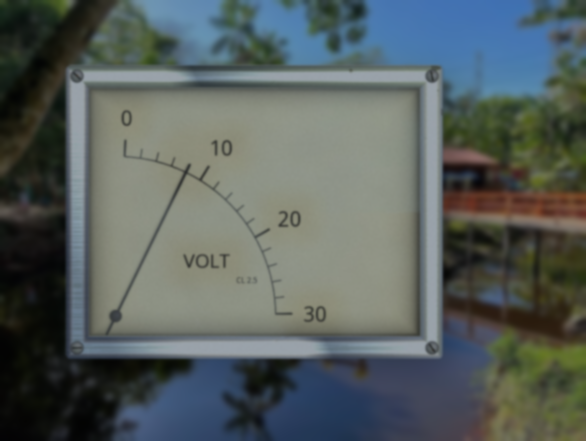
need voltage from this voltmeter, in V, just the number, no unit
8
